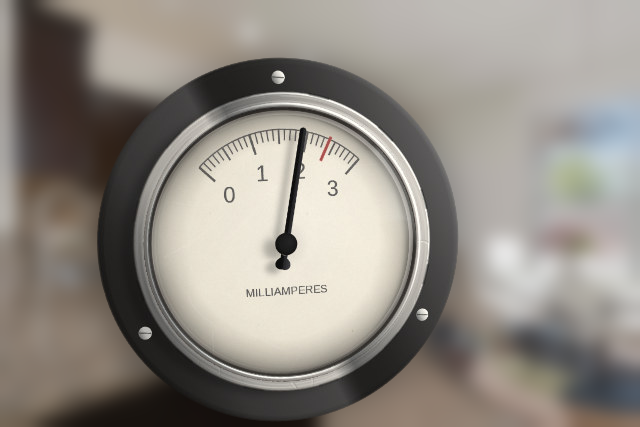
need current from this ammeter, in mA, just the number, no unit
1.9
